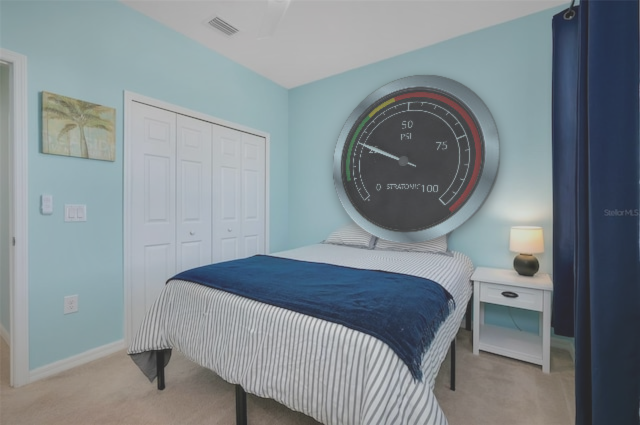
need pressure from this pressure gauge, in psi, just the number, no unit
25
